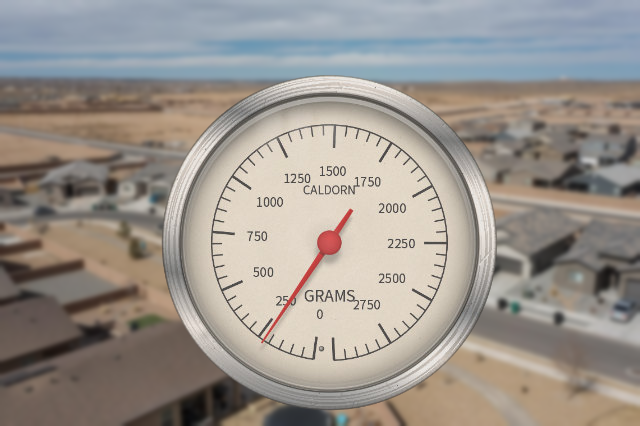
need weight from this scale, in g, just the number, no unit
225
